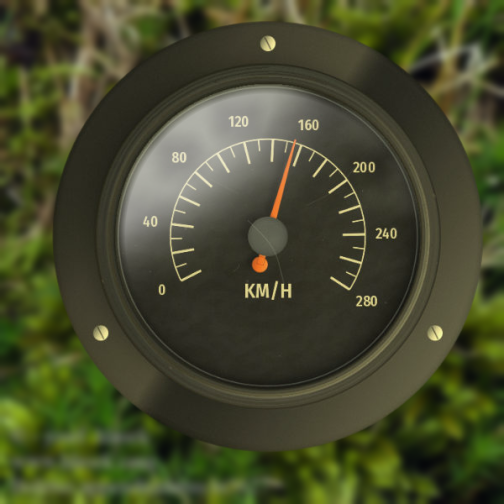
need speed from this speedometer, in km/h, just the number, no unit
155
